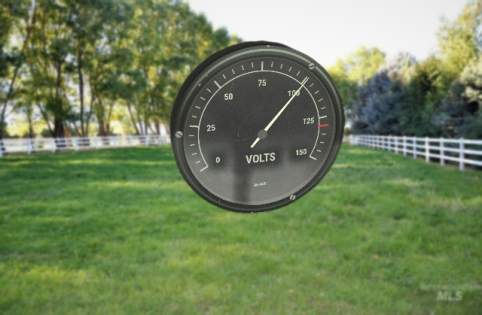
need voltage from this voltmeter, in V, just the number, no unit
100
